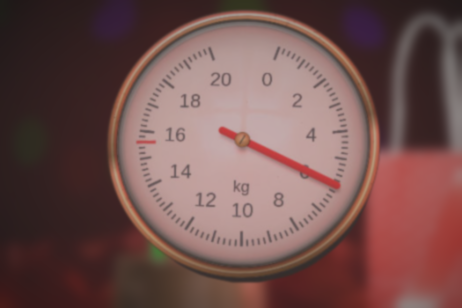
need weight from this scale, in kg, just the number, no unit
6
